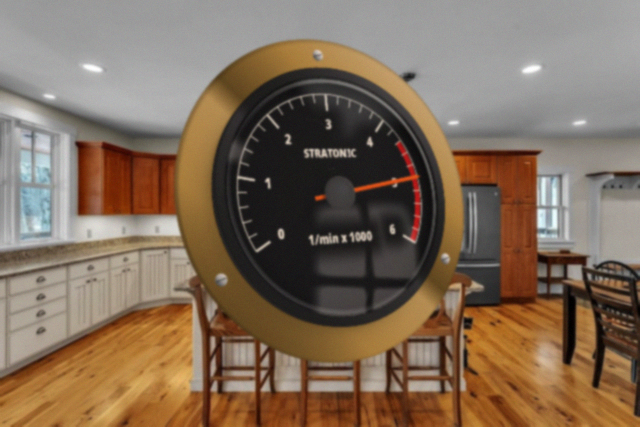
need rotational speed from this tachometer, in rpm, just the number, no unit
5000
